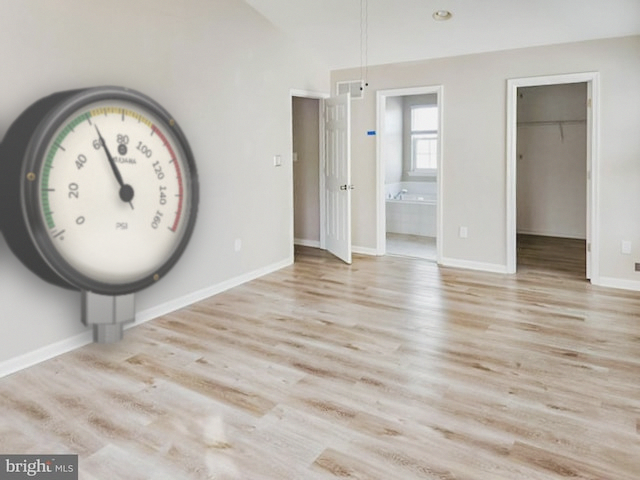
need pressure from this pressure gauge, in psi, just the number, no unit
60
